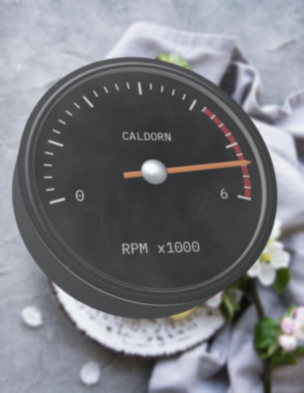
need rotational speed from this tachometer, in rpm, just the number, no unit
5400
